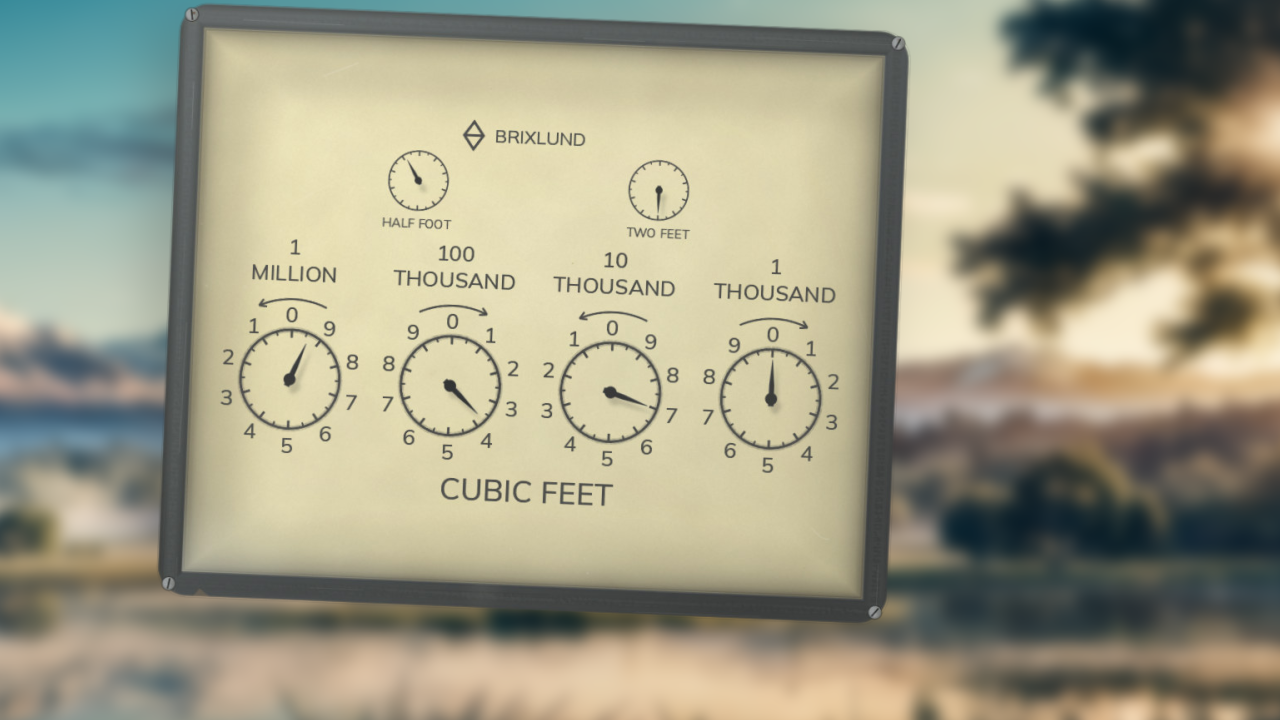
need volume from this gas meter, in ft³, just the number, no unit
937000
